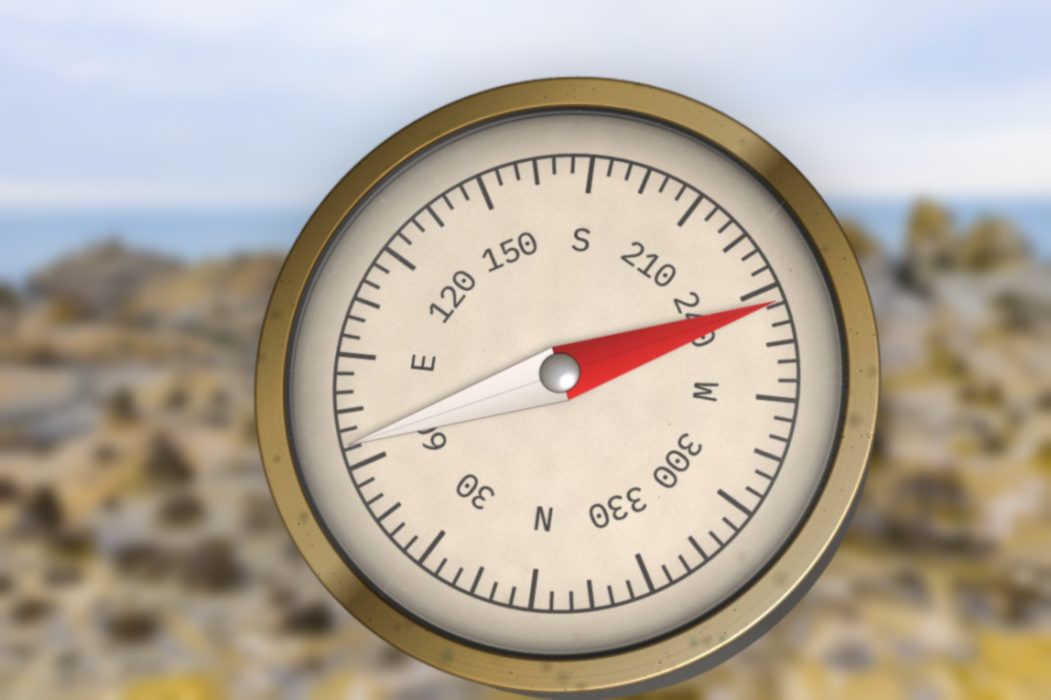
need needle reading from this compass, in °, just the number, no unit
245
